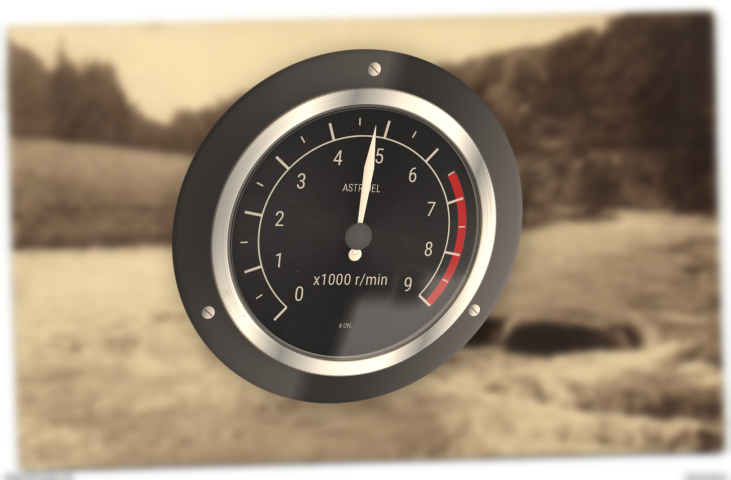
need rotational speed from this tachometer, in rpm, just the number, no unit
4750
